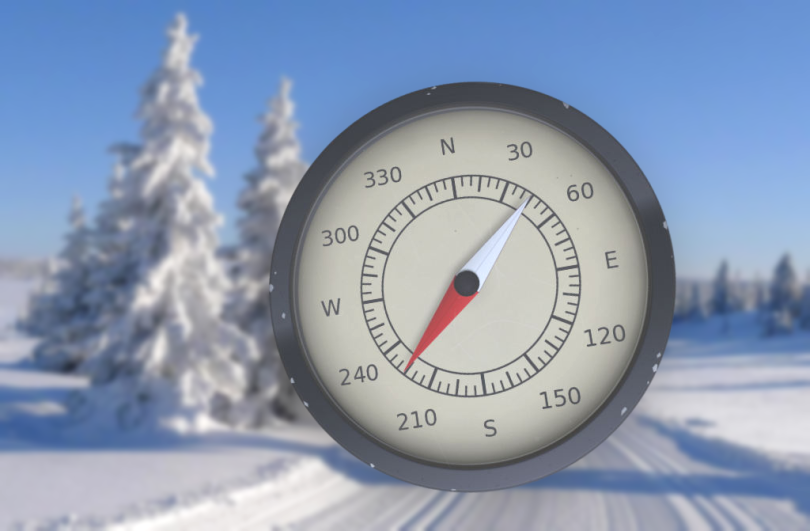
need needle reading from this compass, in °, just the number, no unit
225
